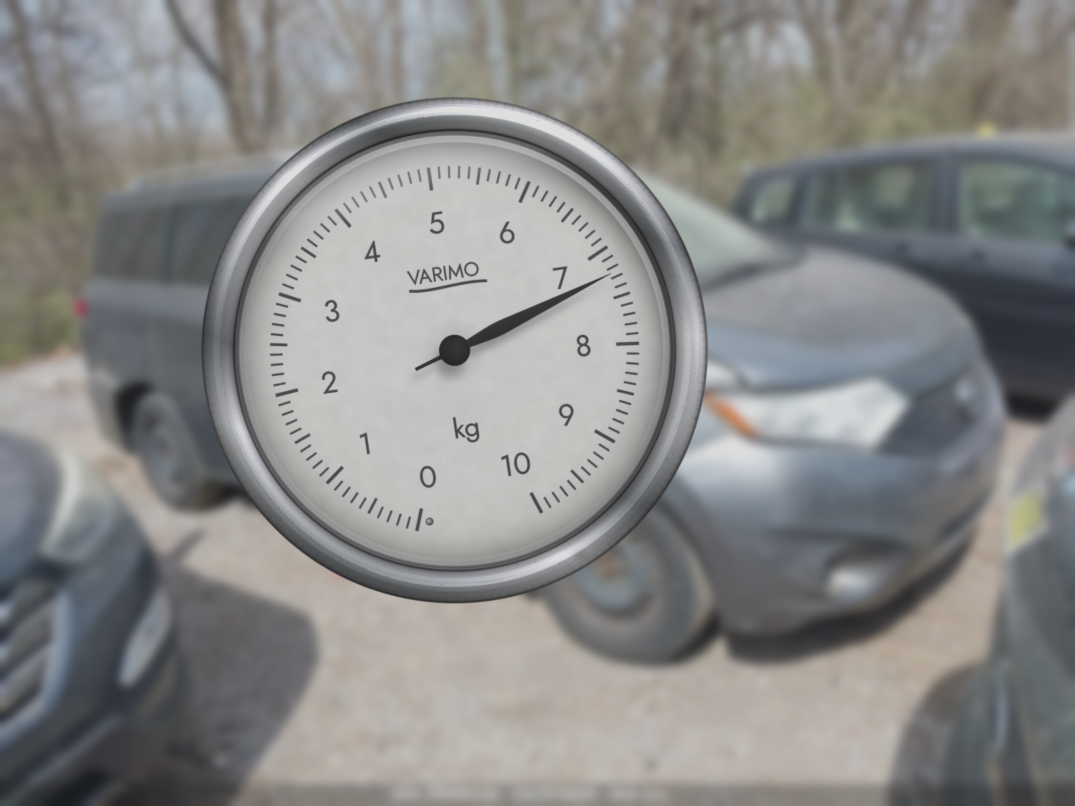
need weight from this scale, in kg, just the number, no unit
7.25
